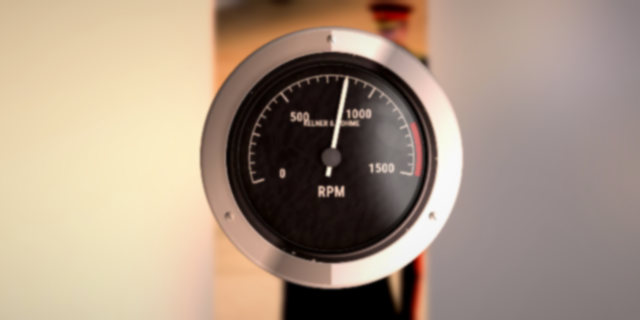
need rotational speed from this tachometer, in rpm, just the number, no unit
850
